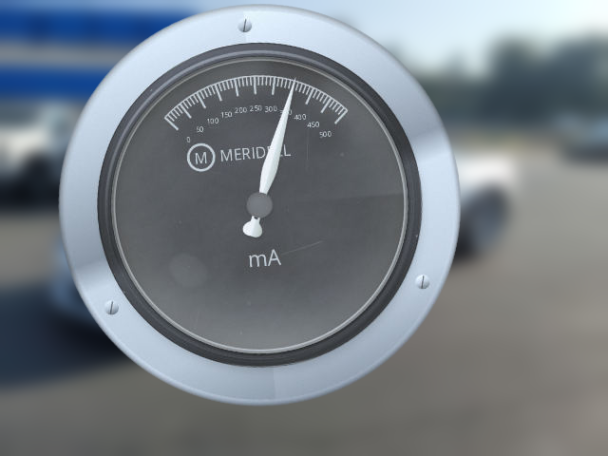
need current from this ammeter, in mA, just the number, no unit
350
